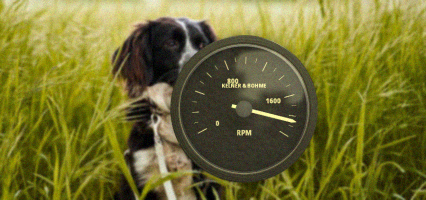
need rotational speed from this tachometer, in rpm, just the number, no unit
1850
